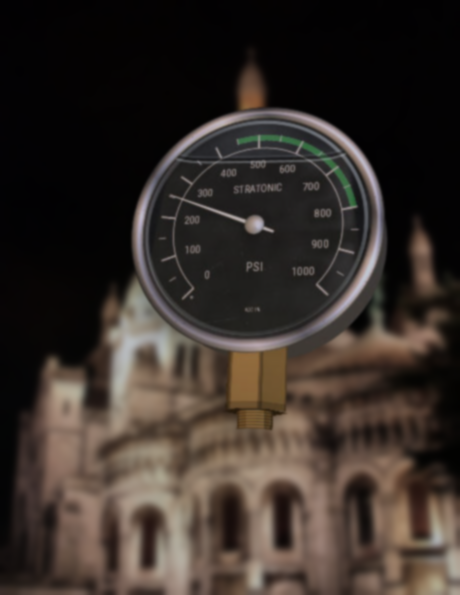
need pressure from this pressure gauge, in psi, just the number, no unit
250
